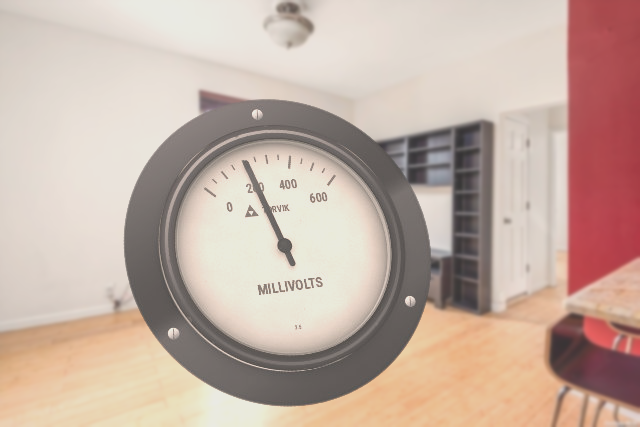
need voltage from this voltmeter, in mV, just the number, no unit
200
